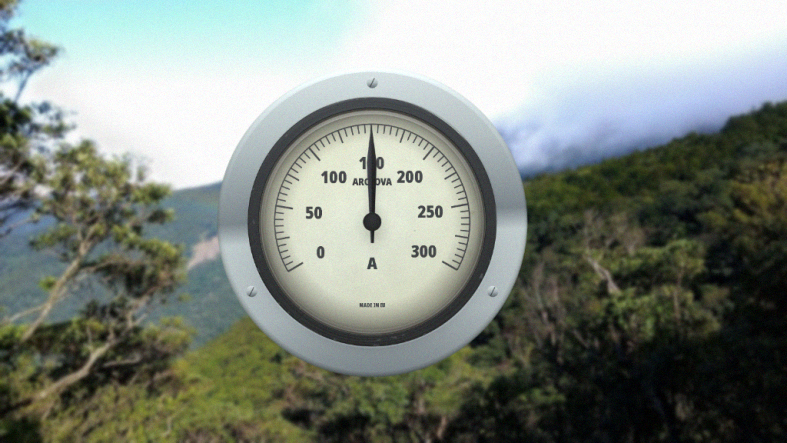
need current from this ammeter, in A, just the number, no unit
150
